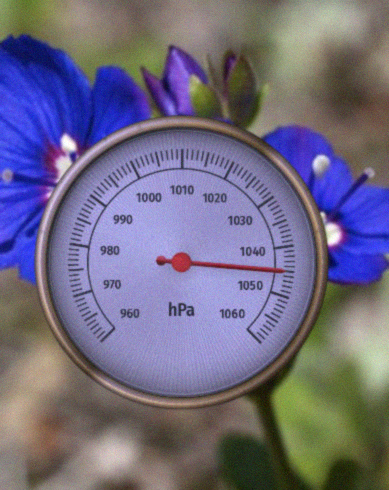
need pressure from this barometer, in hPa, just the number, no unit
1045
